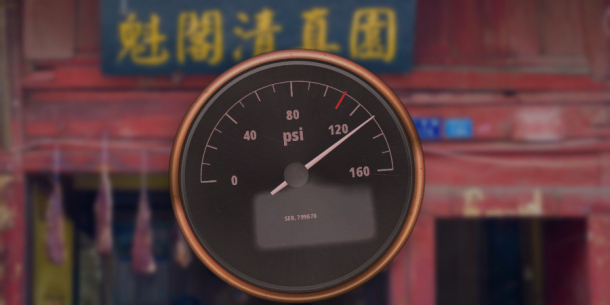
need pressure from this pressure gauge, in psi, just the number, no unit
130
